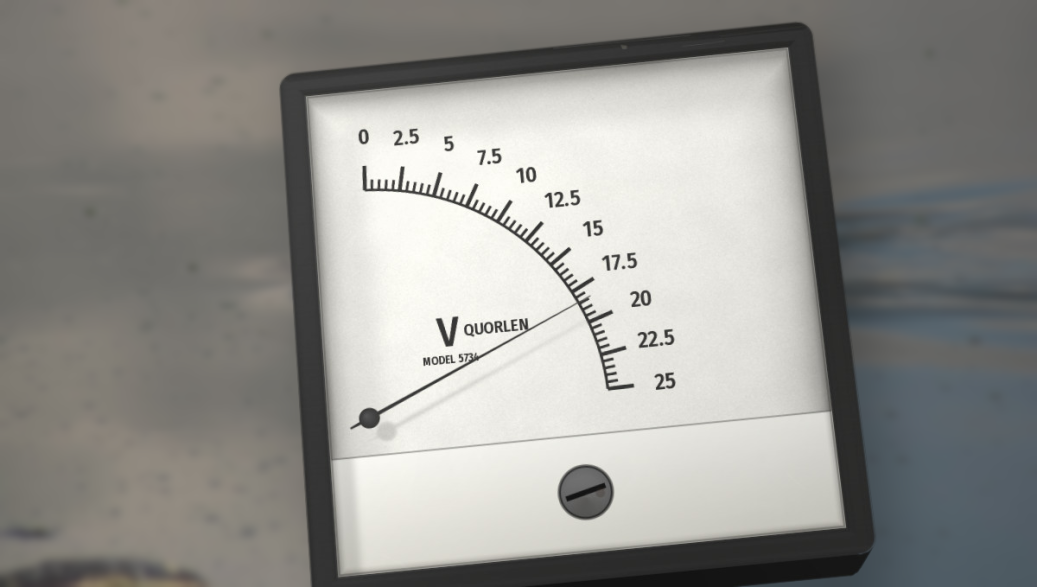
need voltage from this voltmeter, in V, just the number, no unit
18.5
